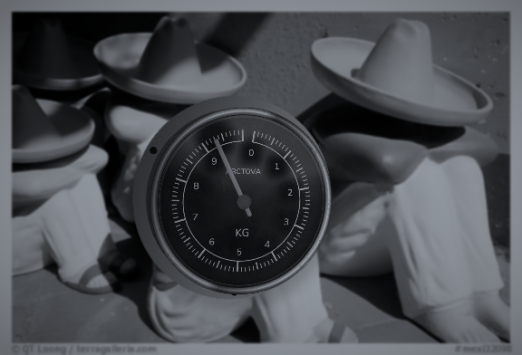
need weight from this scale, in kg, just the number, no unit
9.3
